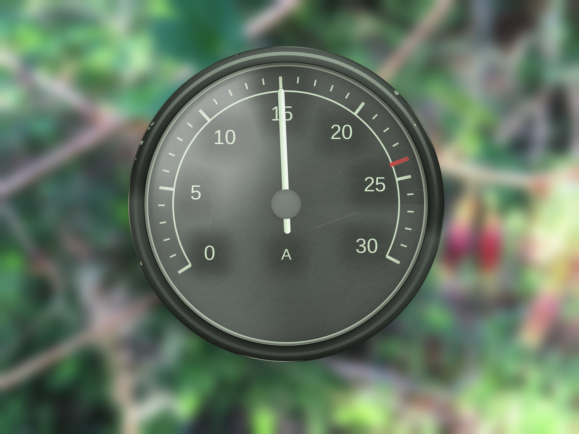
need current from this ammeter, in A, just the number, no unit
15
